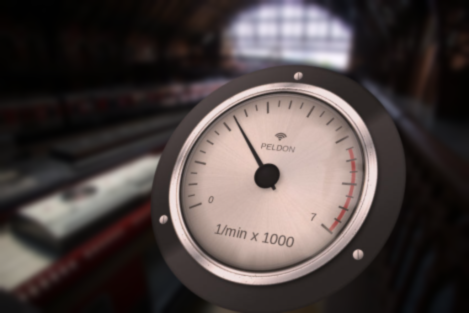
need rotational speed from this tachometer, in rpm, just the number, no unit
2250
